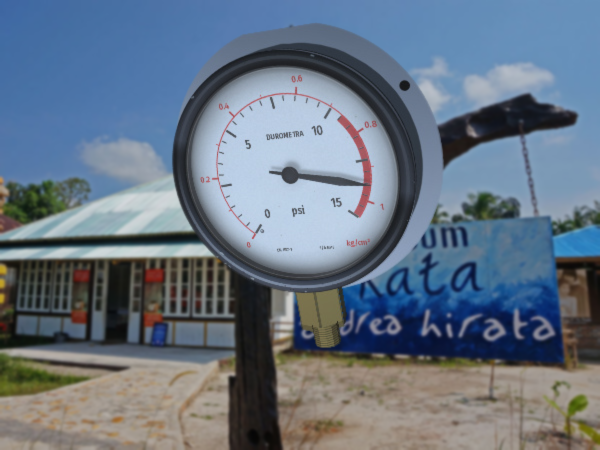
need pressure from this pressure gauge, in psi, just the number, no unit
13.5
